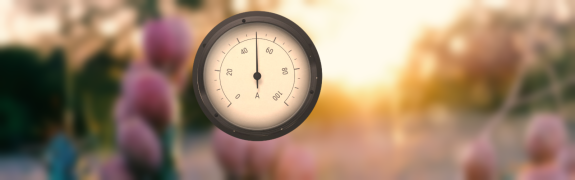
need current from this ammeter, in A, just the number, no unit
50
